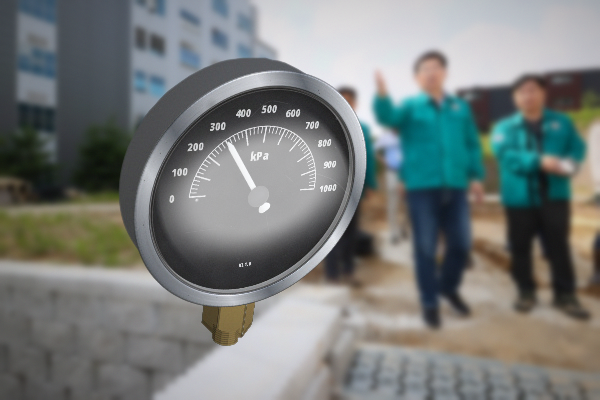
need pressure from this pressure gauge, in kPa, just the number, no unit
300
